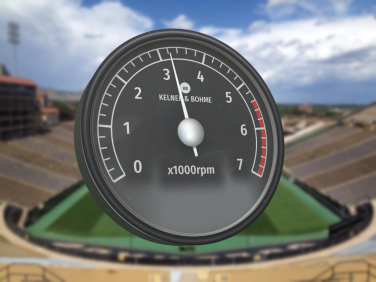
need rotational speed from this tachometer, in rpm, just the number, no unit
3200
